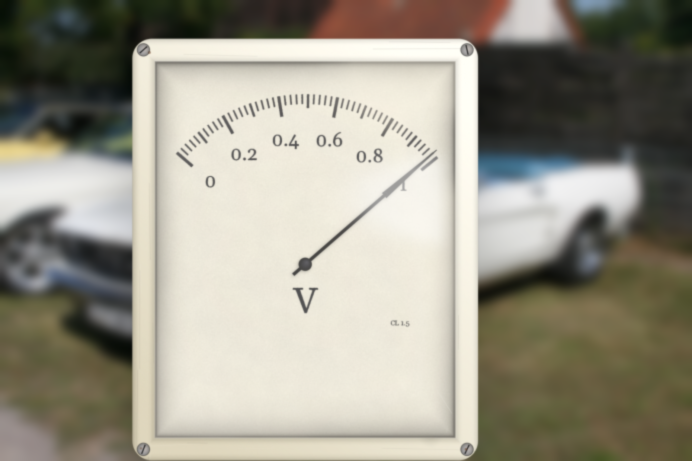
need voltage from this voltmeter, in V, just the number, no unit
0.98
